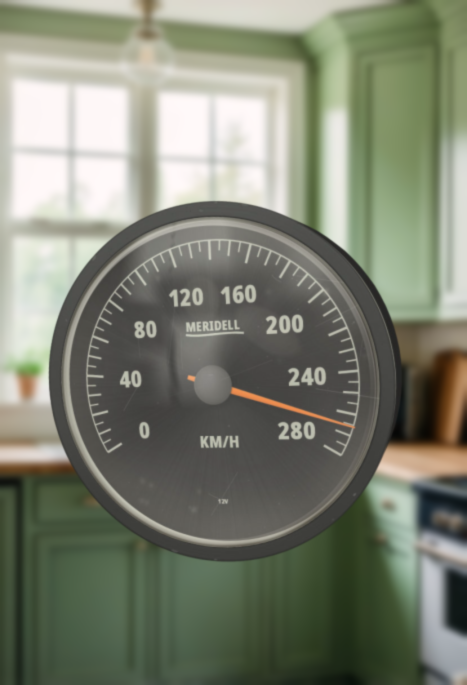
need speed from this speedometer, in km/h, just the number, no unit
265
